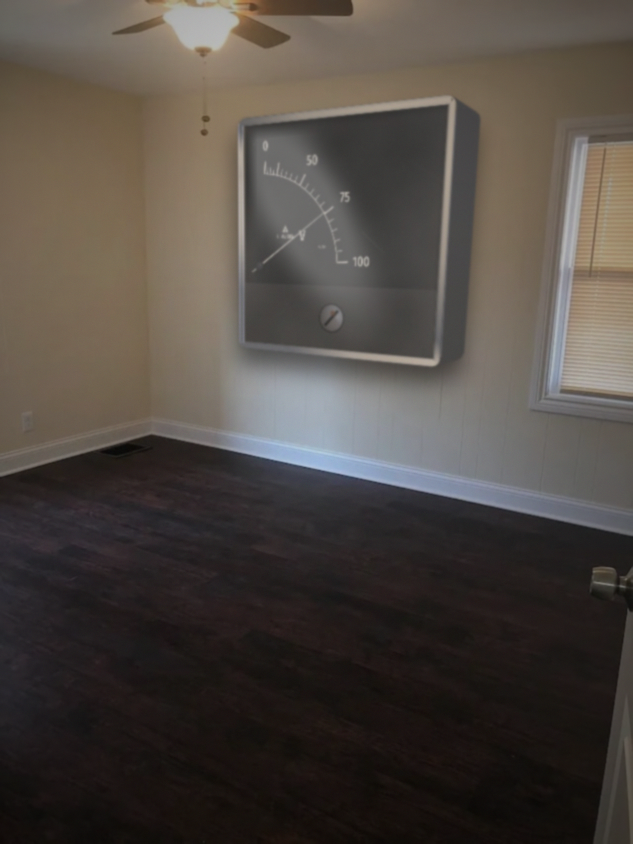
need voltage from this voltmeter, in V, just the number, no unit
75
